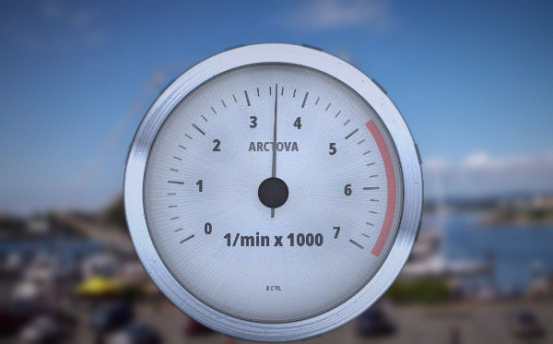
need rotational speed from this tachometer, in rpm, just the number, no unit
3500
